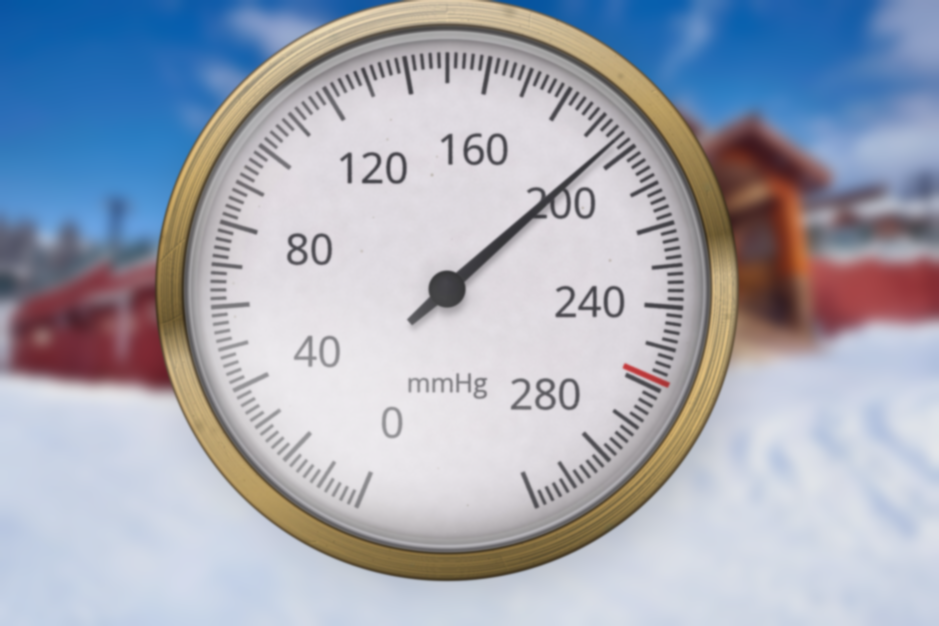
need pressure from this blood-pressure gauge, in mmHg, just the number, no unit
196
